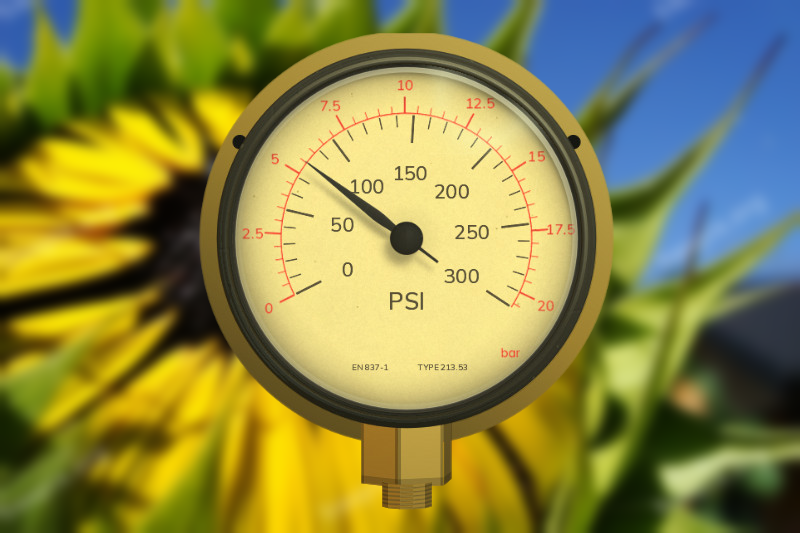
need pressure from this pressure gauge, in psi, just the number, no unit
80
